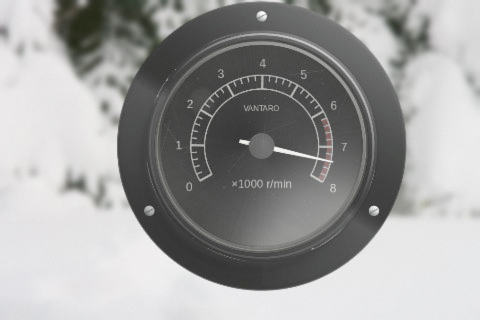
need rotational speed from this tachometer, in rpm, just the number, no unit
7400
